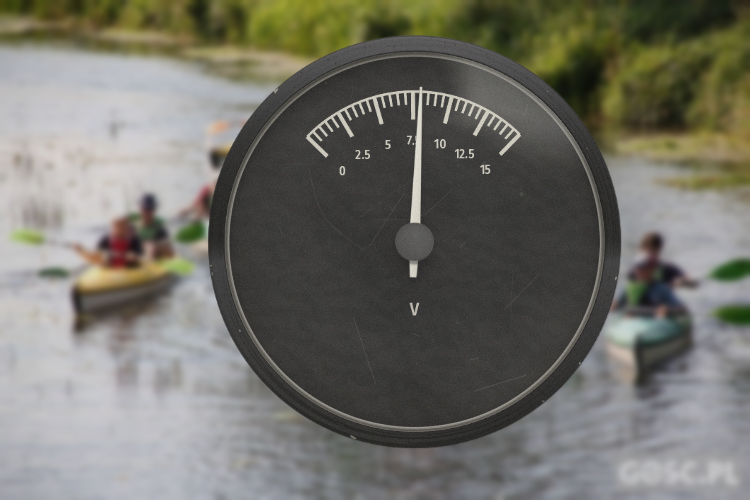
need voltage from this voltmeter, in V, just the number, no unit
8
